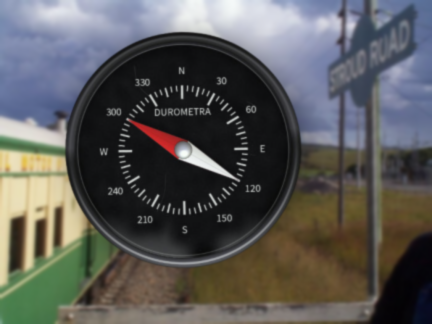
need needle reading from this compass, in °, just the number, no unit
300
